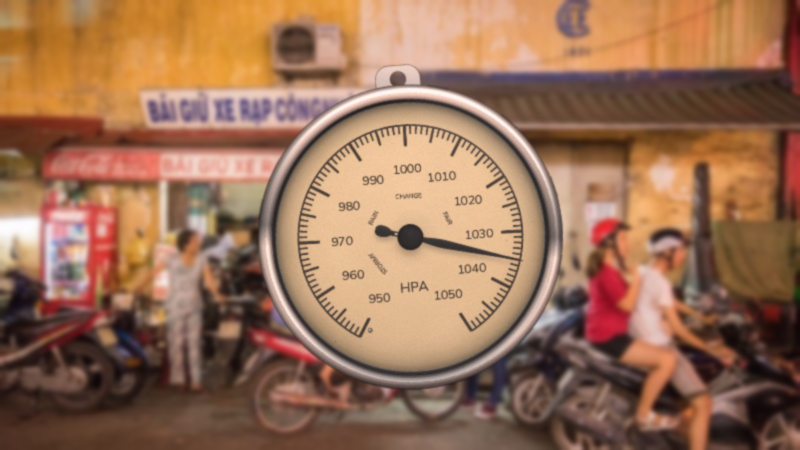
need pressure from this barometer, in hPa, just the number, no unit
1035
